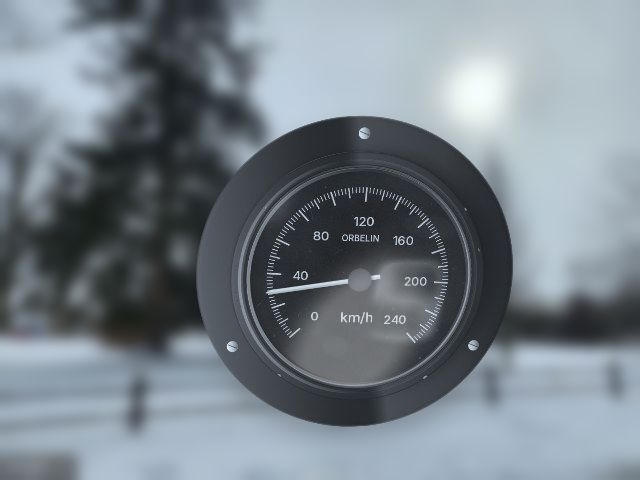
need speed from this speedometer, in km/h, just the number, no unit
30
